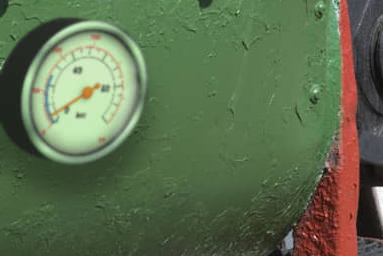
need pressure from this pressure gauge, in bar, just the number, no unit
5
